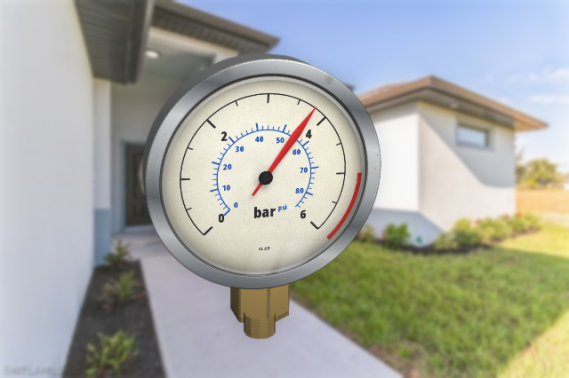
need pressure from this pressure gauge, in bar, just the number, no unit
3.75
